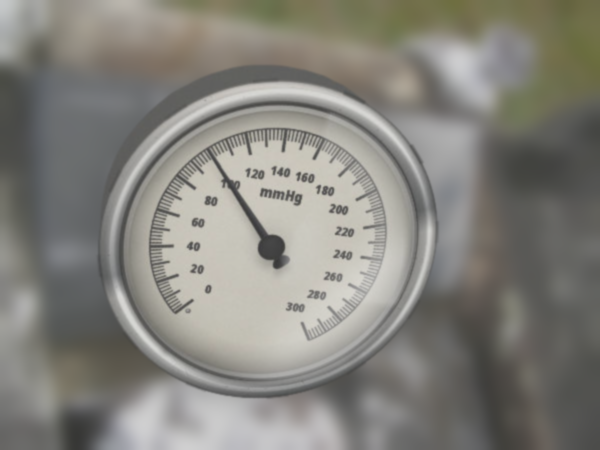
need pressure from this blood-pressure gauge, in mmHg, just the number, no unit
100
